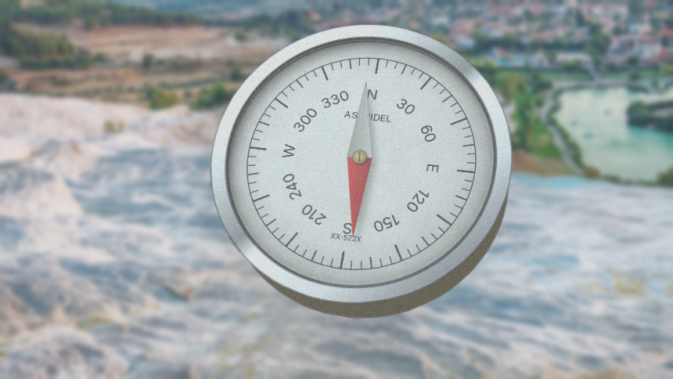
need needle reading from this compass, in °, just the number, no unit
175
